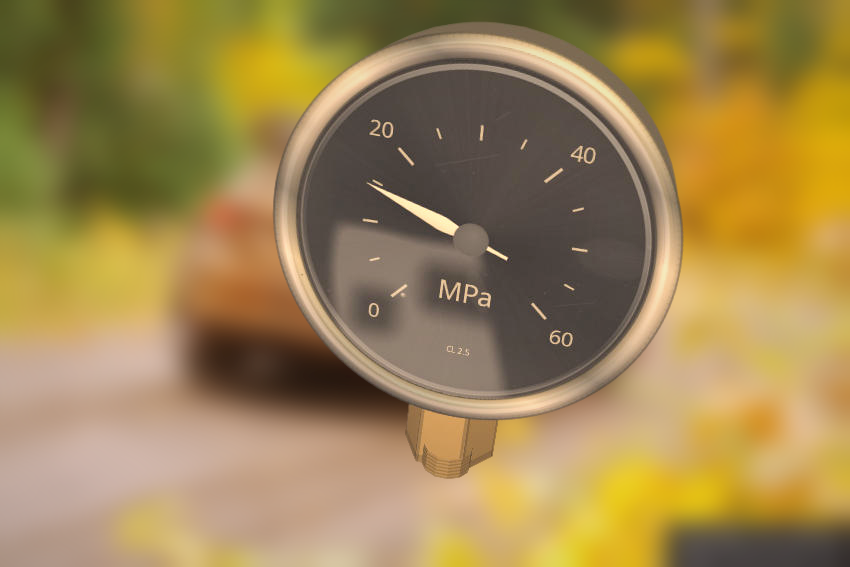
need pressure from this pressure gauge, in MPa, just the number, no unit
15
